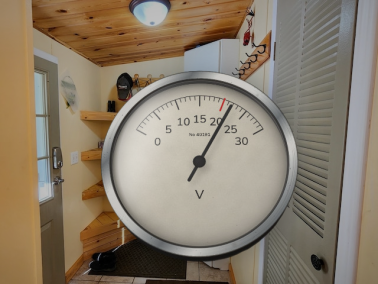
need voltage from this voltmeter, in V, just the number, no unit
22
